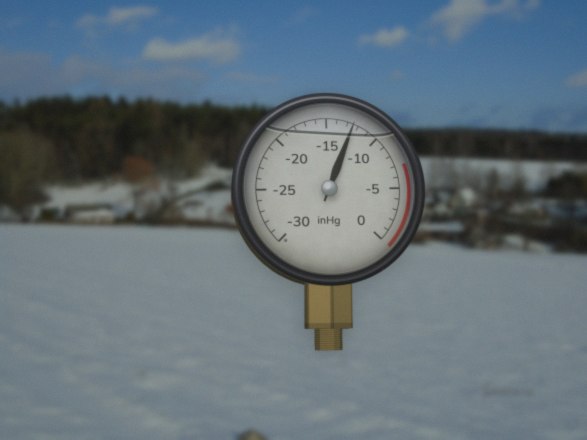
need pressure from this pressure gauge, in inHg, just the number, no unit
-12.5
